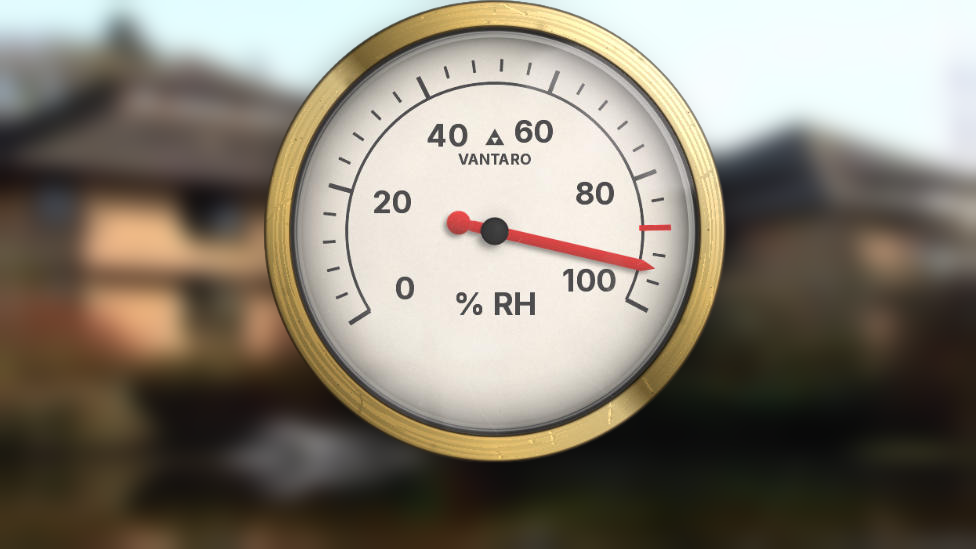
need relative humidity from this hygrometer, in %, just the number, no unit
94
